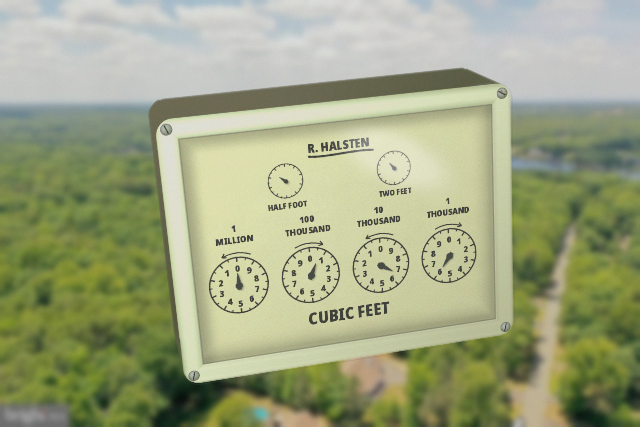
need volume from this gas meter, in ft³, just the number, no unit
6600
